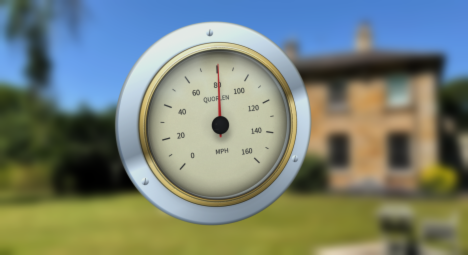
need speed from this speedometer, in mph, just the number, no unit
80
